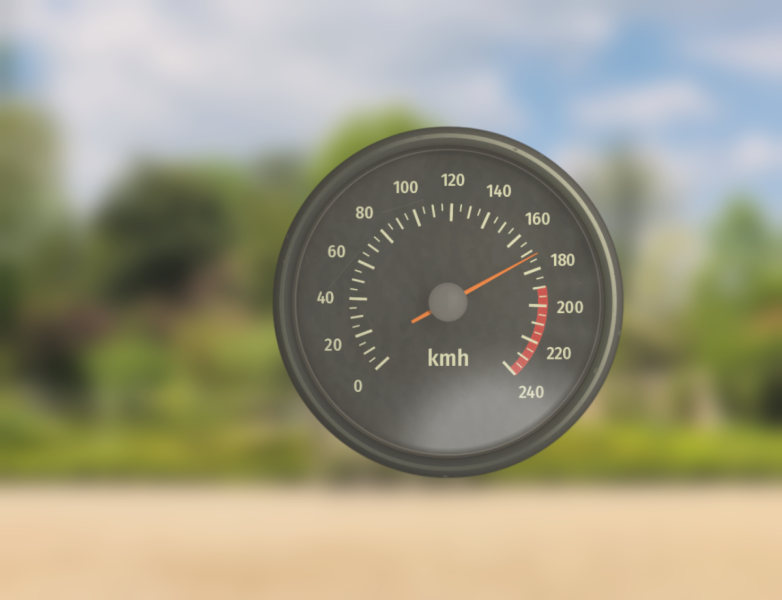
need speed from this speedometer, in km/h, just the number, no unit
172.5
